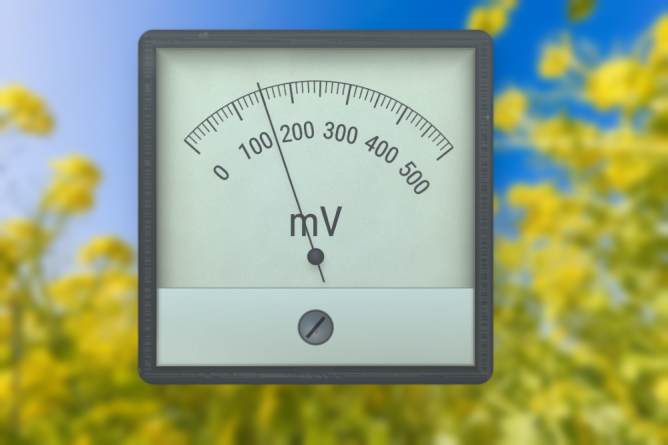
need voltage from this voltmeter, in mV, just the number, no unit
150
